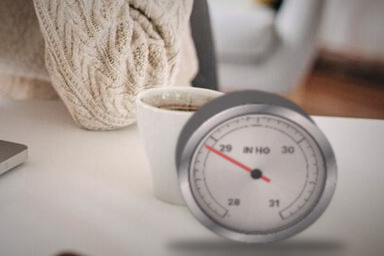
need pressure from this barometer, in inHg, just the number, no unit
28.9
